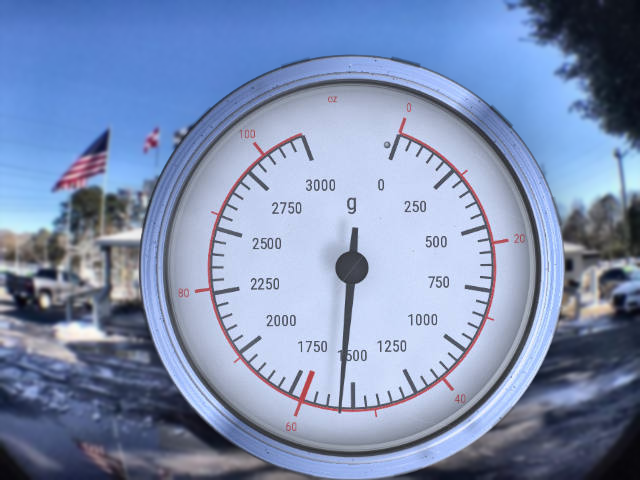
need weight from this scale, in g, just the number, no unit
1550
